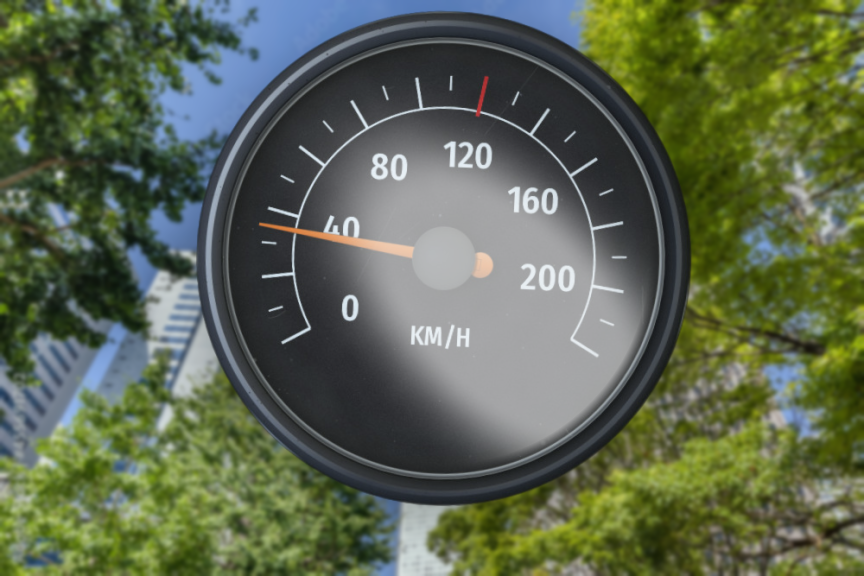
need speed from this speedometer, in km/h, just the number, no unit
35
